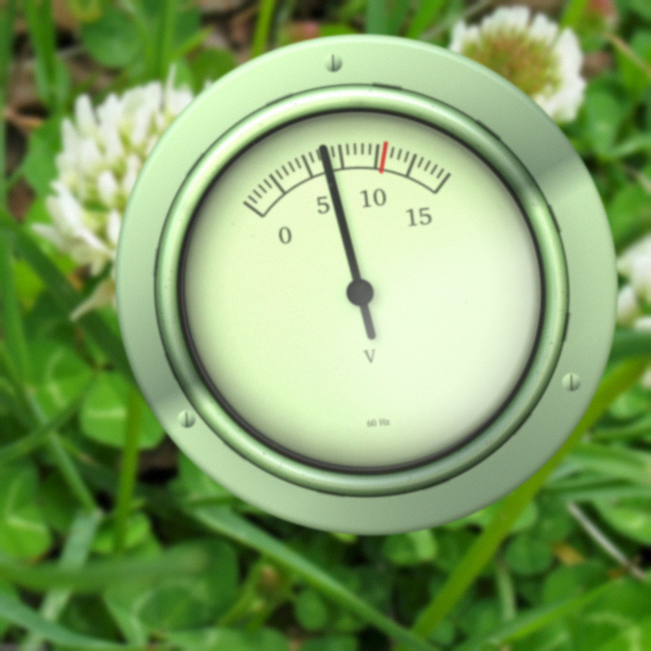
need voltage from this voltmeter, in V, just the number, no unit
6.5
